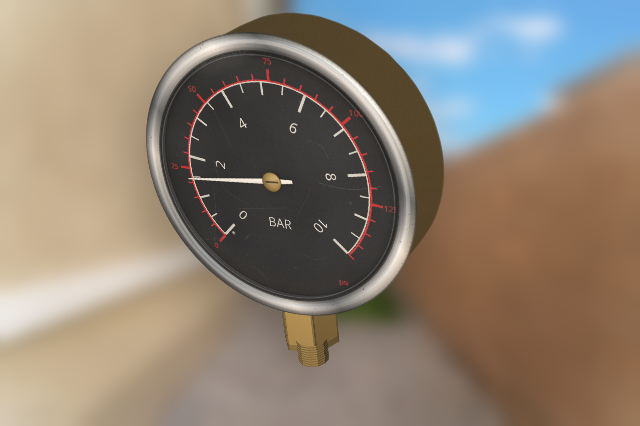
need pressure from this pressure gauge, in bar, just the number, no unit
1.5
